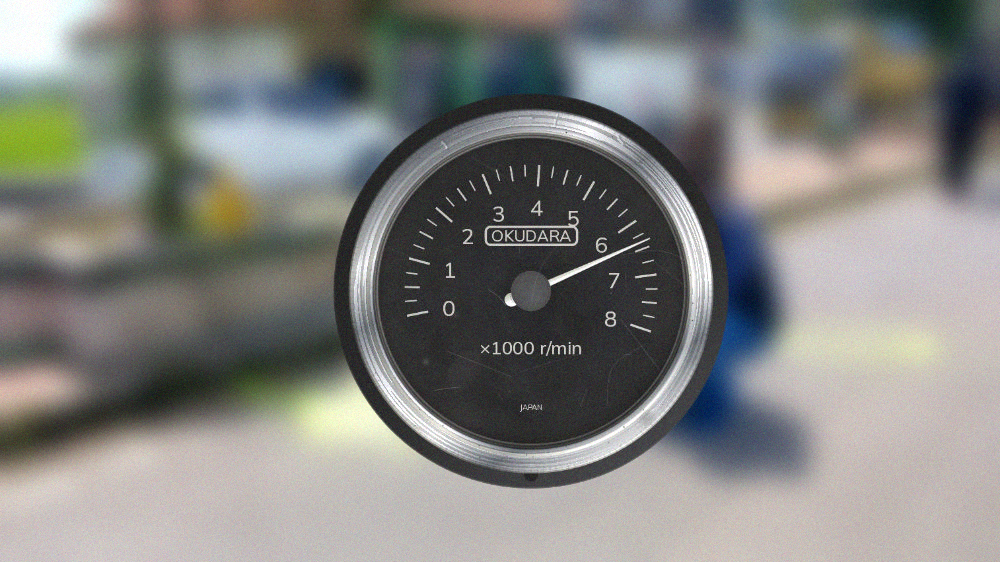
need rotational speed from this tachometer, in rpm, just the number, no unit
6375
